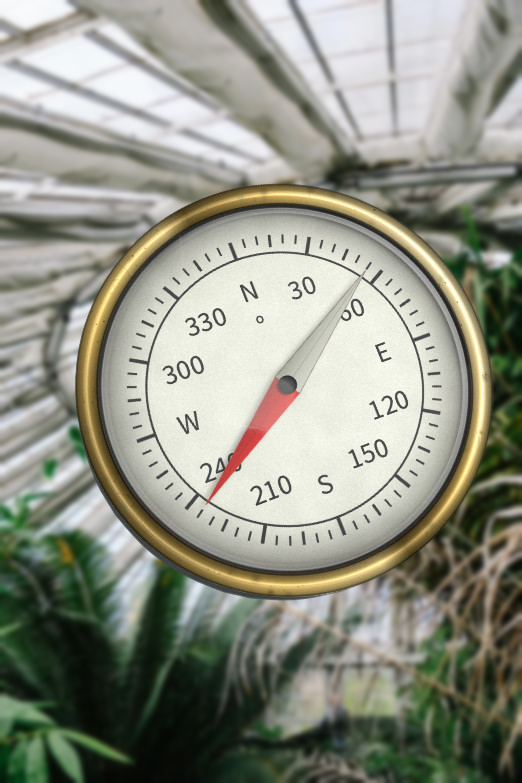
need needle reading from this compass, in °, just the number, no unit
235
